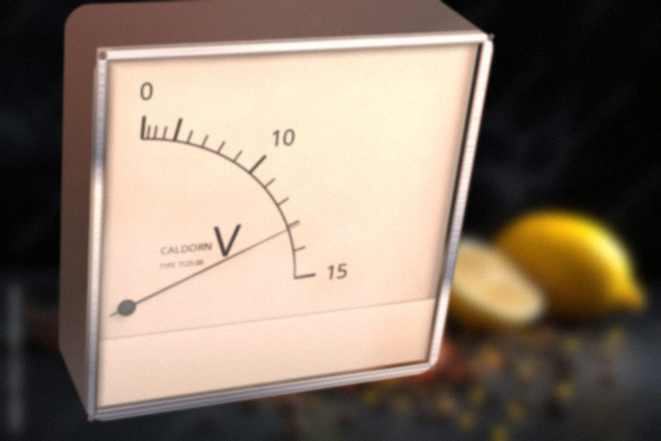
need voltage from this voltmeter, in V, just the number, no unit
13
